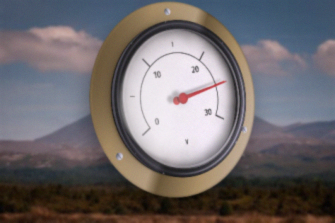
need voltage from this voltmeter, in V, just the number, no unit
25
